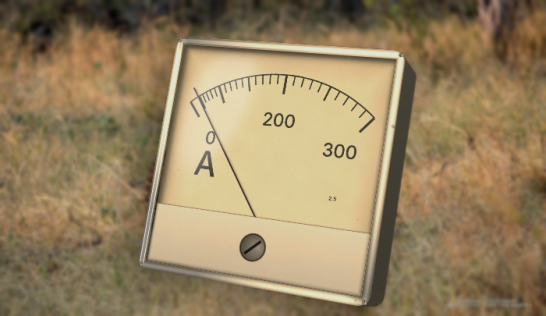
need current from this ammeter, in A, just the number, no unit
50
